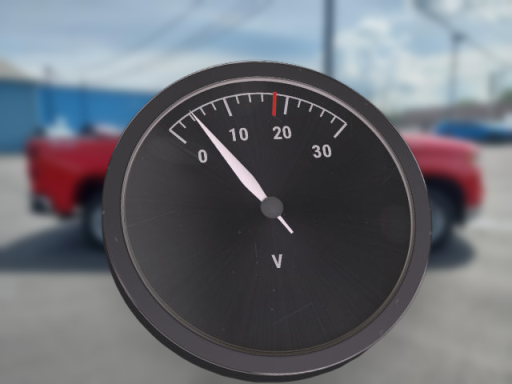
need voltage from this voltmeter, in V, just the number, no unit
4
